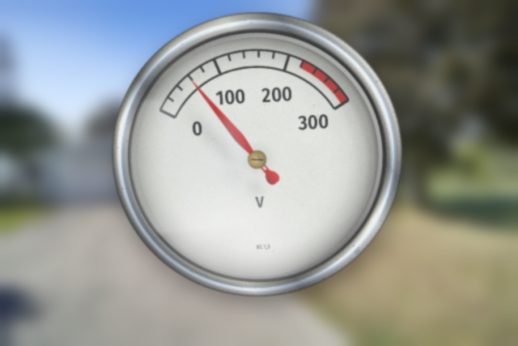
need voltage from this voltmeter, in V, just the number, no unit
60
